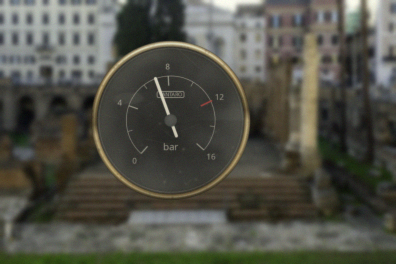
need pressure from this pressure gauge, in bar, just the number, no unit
7
